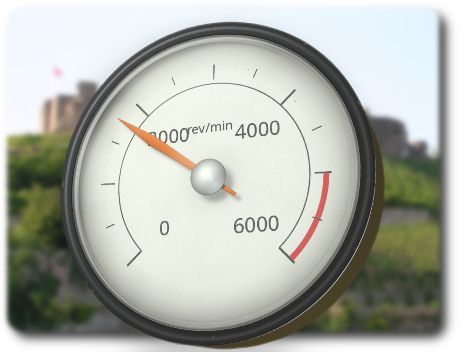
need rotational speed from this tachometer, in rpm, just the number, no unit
1750
